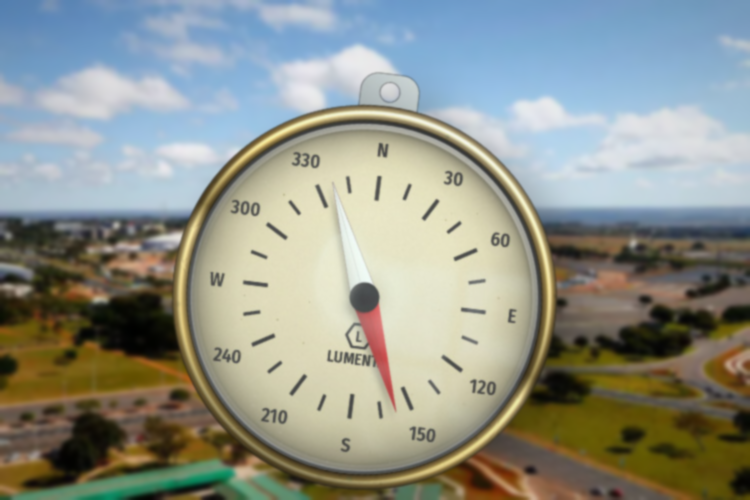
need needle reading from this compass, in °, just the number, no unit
157.5
